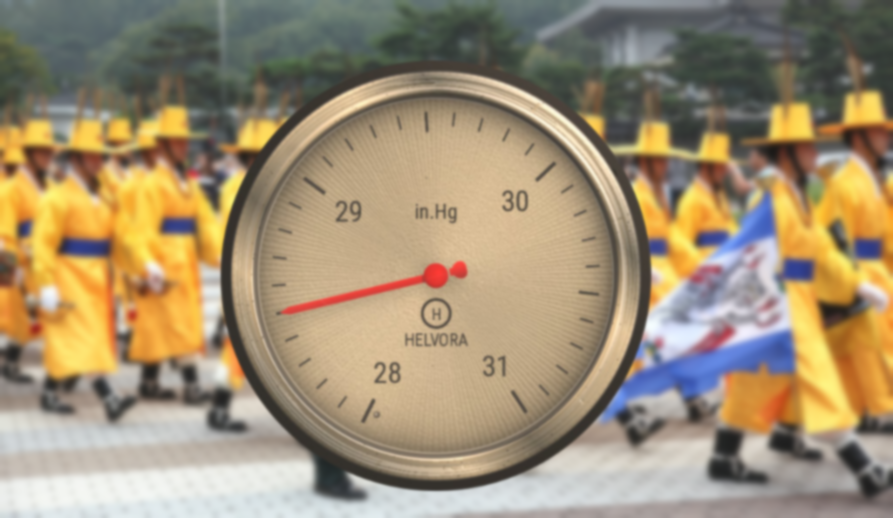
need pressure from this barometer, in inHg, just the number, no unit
28.5
